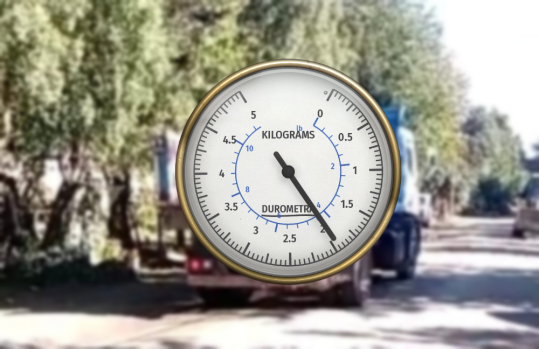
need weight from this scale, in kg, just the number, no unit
1.95
